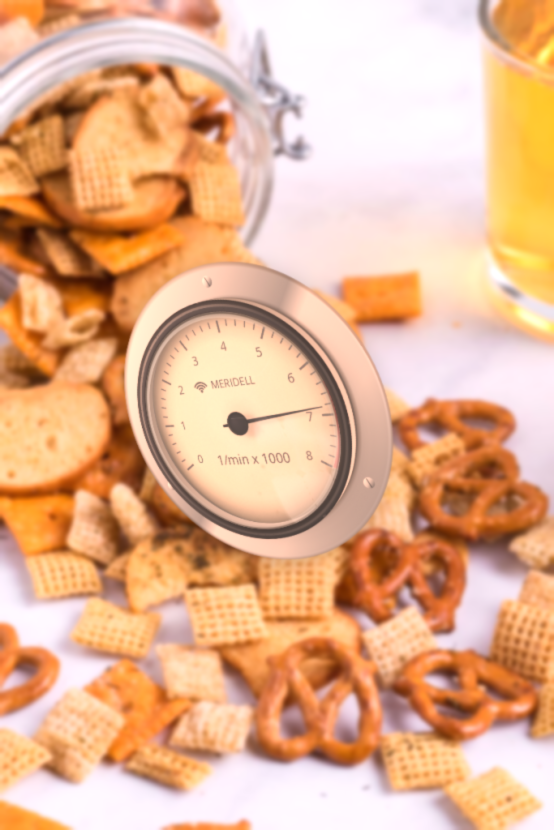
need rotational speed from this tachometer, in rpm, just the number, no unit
6800
